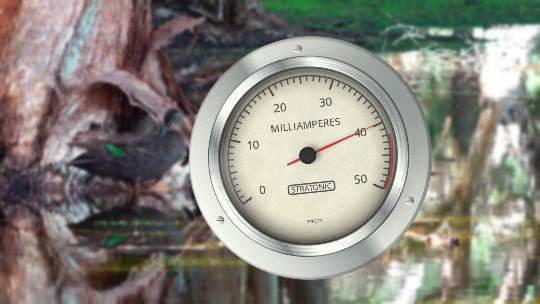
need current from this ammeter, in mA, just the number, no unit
40
